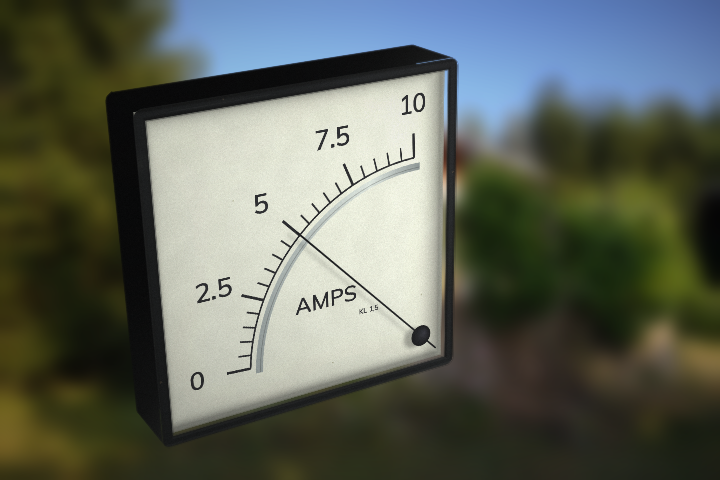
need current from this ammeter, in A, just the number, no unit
5
